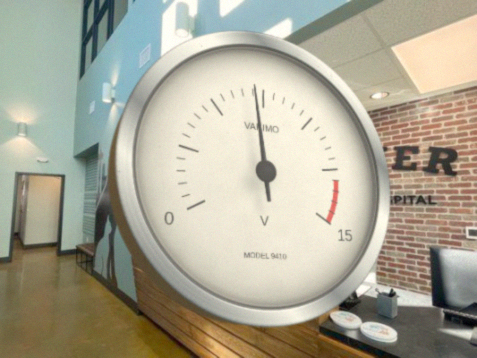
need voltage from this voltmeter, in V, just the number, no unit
7
